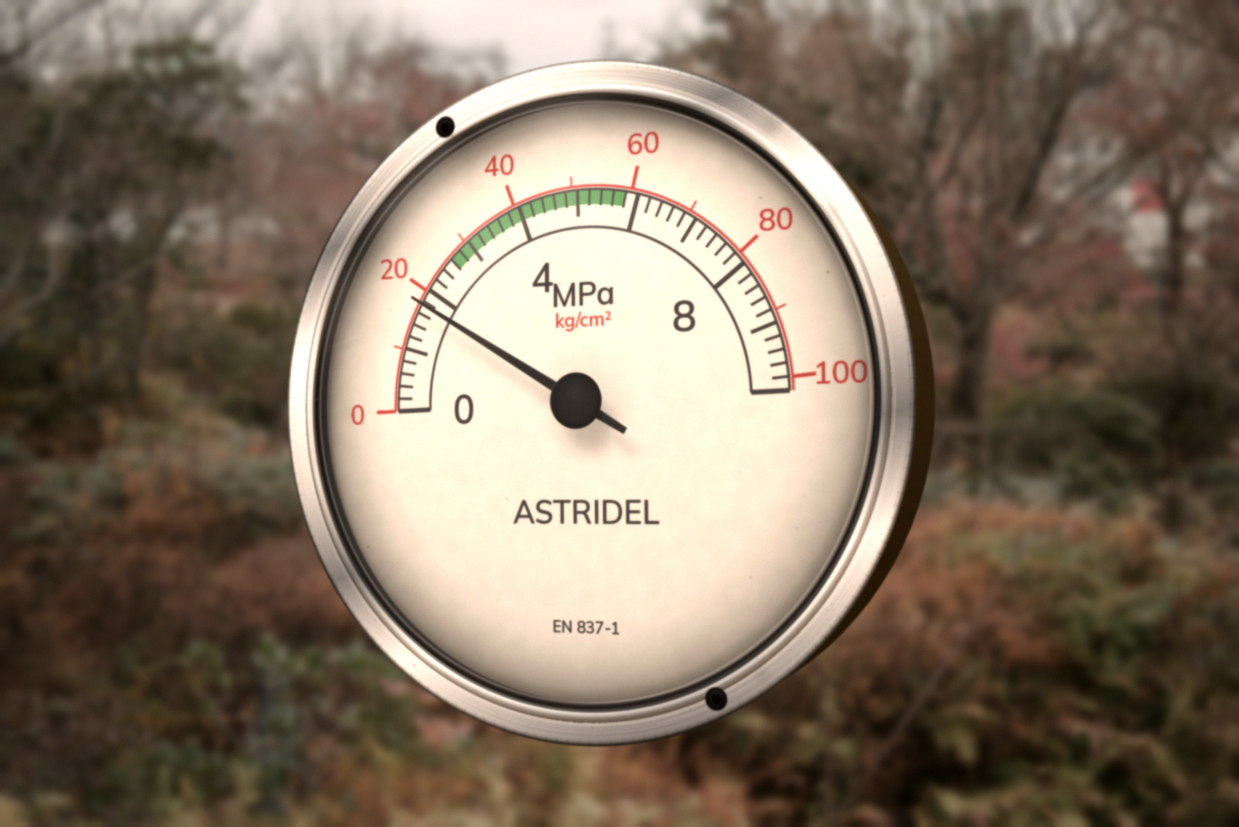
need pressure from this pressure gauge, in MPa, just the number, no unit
1.8
